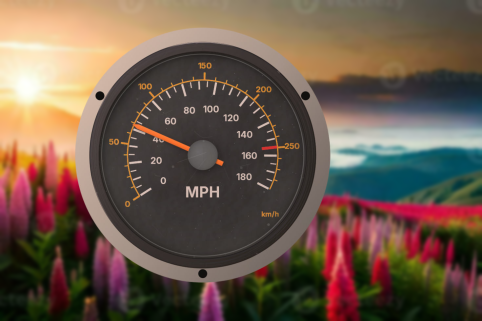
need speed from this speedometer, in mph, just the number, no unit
42.5
